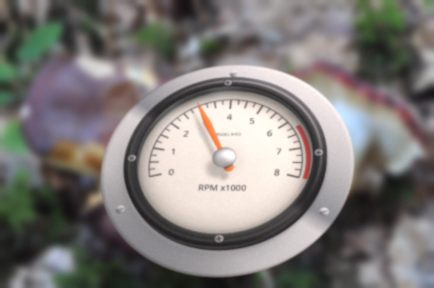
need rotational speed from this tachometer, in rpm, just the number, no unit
3000
